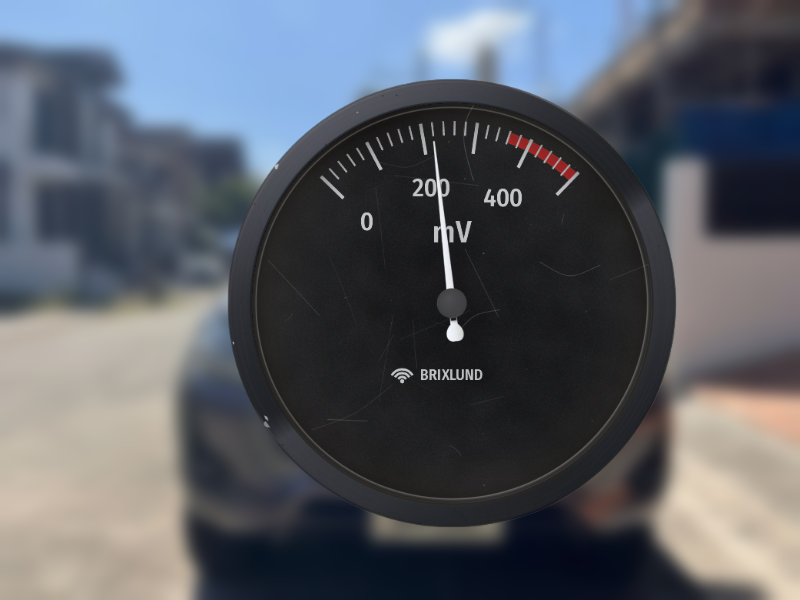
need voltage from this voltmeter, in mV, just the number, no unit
220
